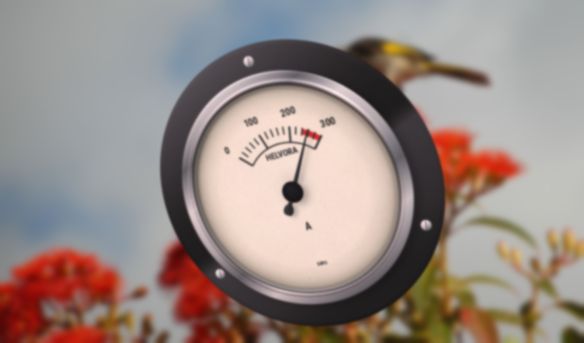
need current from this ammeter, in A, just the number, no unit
260
